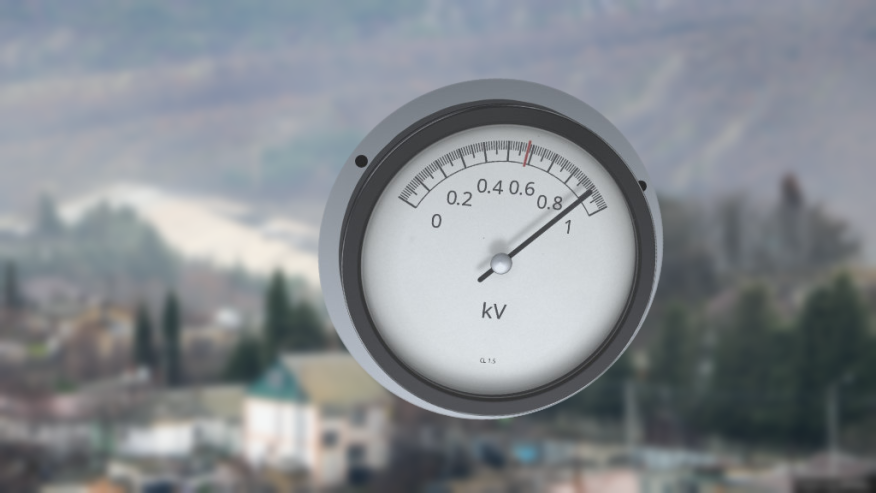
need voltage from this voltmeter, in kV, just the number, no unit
0.9
